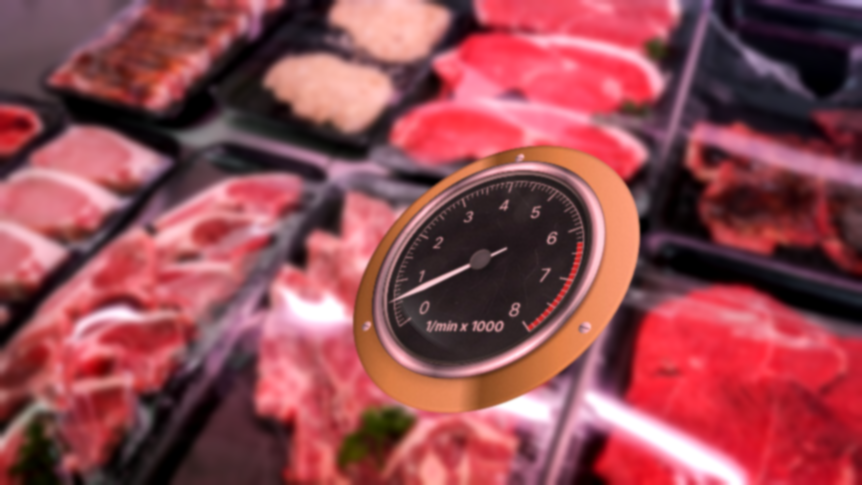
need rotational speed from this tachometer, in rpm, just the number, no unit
500
